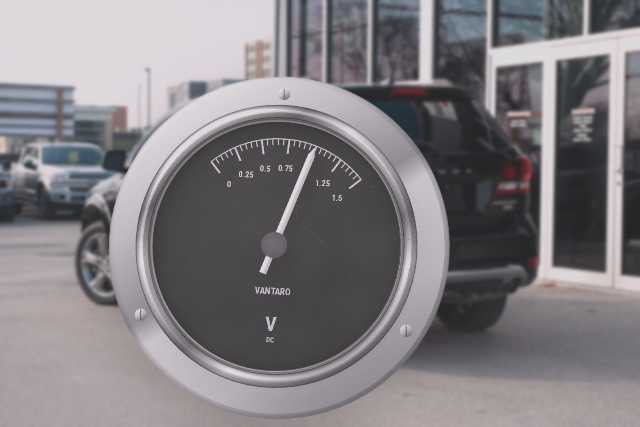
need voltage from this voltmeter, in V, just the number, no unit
1
